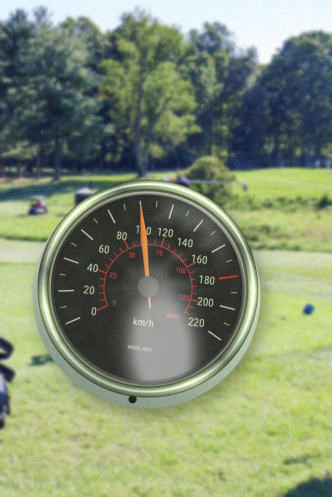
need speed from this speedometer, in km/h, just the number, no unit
100
